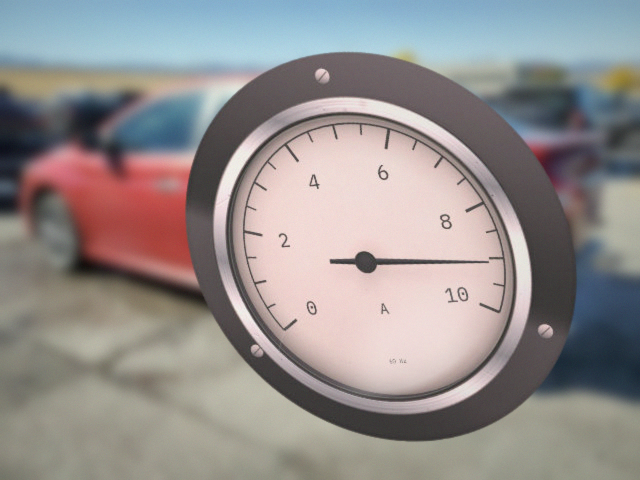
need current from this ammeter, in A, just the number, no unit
9
